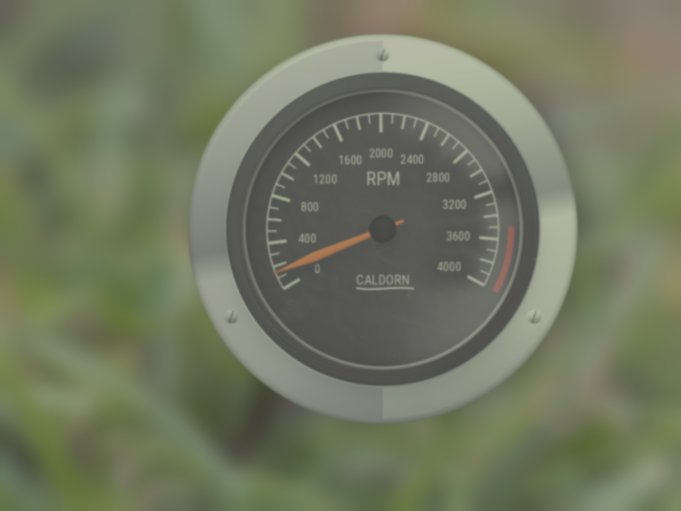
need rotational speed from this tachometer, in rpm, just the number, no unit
150
